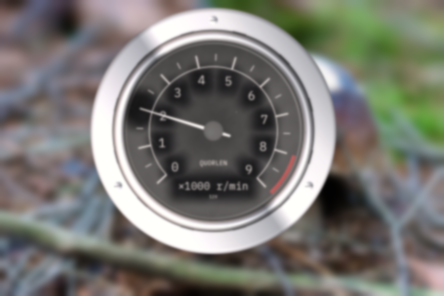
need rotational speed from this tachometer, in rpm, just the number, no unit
2000
